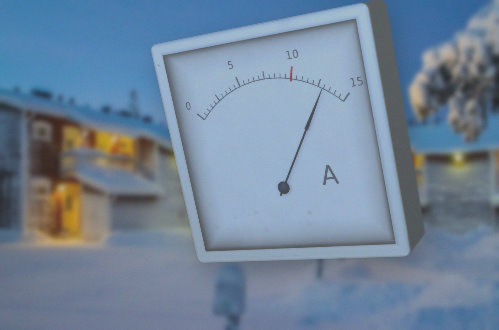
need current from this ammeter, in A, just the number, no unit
13
